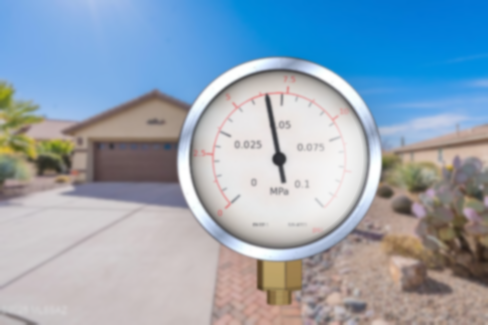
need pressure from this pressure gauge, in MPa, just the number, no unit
0.045
